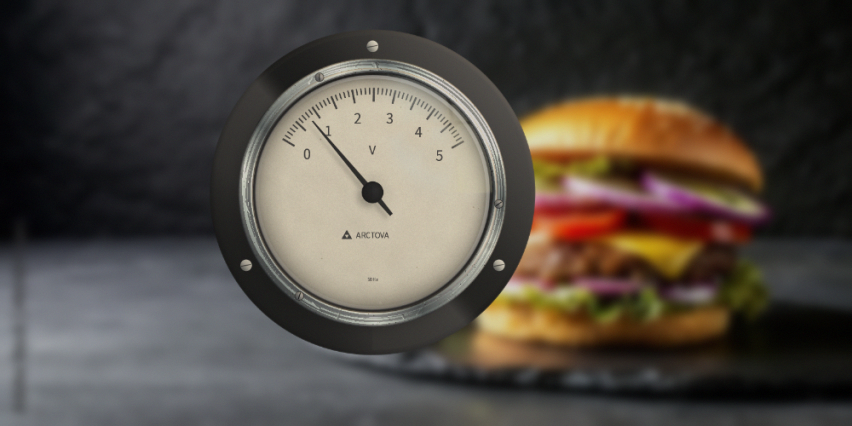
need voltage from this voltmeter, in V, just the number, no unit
0.8
